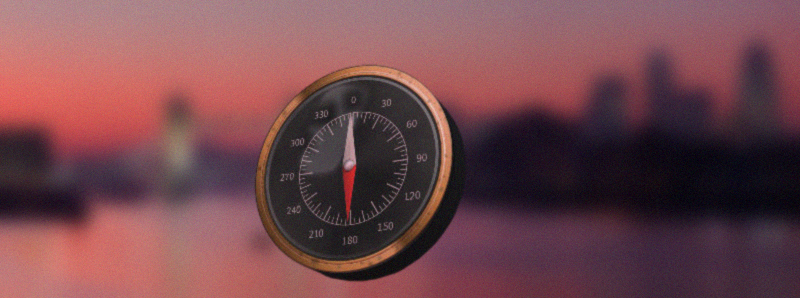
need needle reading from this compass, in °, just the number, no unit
180
